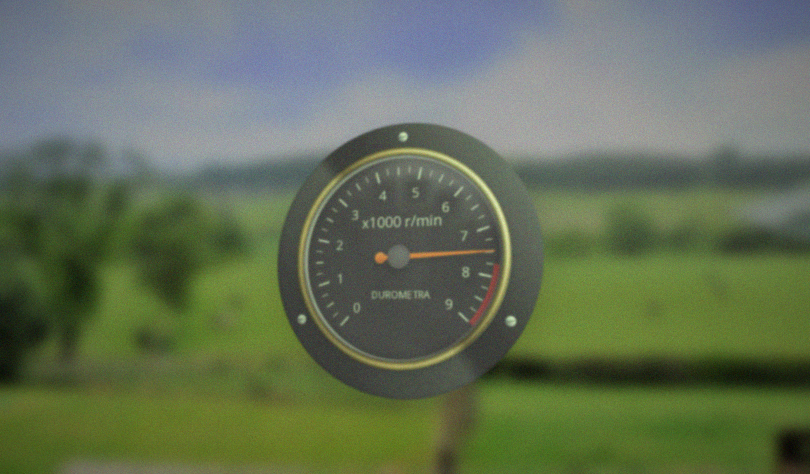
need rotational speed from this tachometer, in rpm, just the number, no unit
7500
